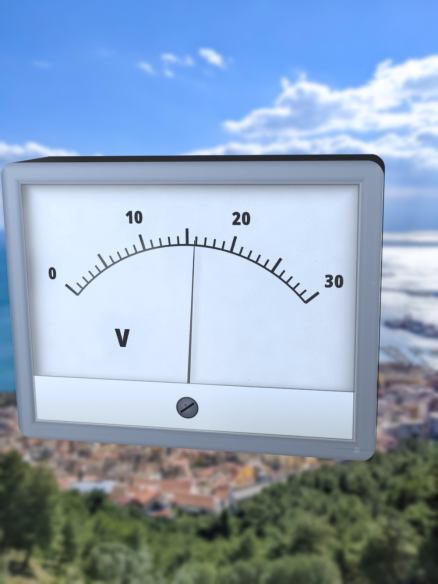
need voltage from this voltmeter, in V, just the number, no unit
16
